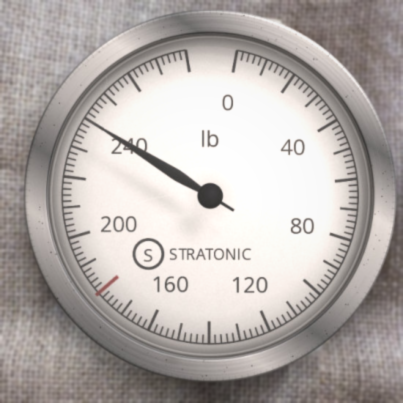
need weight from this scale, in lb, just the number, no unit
240
